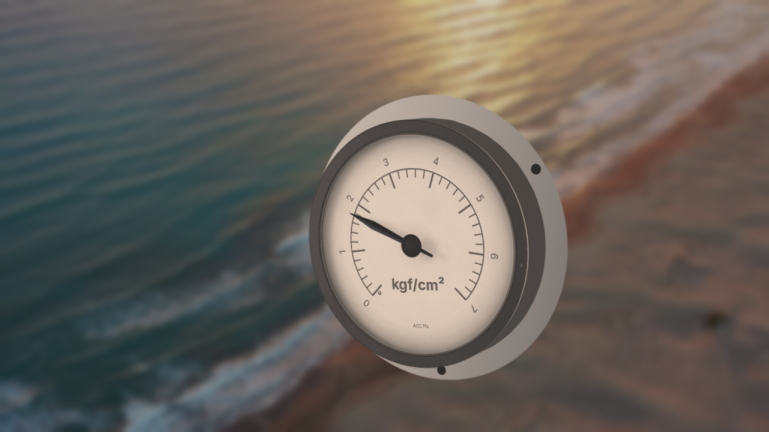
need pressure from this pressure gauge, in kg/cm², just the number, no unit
1.8
